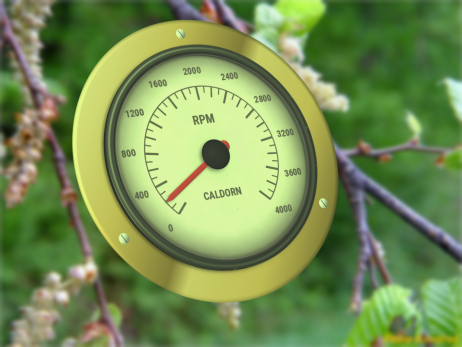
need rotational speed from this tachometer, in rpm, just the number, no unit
200
